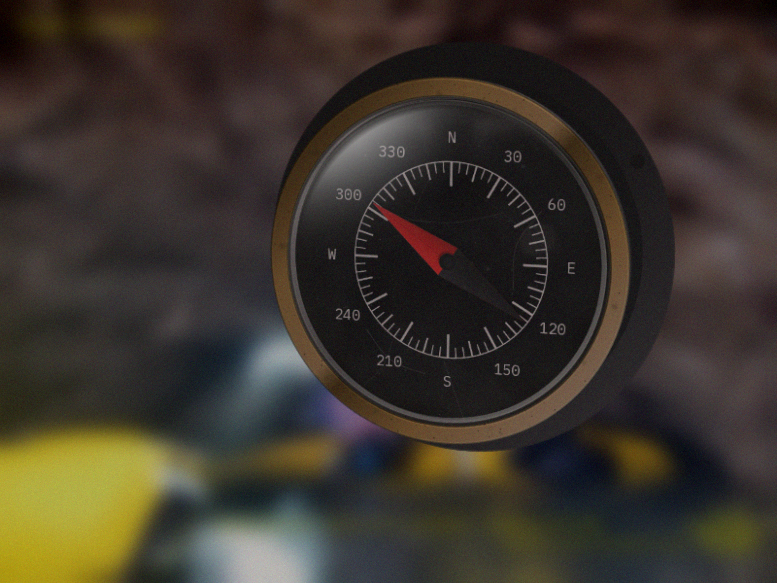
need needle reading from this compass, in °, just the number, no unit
305
